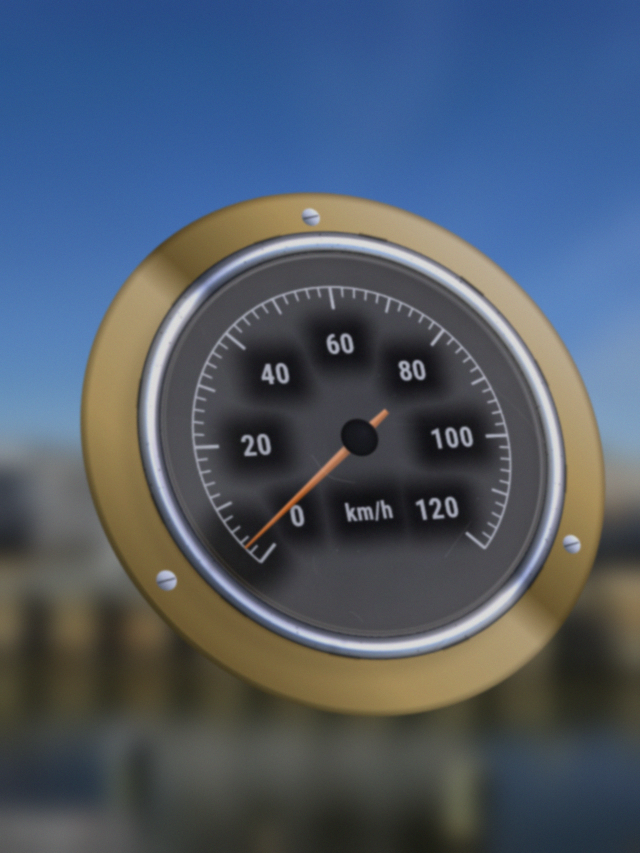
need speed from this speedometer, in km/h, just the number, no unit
3
